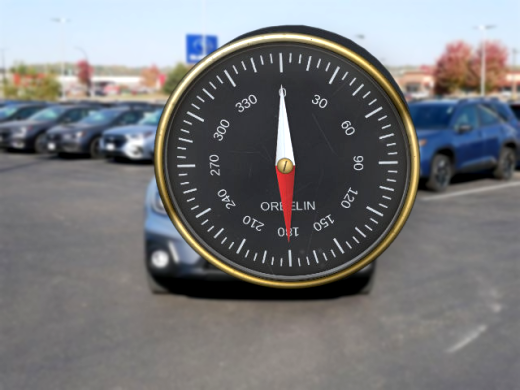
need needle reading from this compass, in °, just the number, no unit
180
